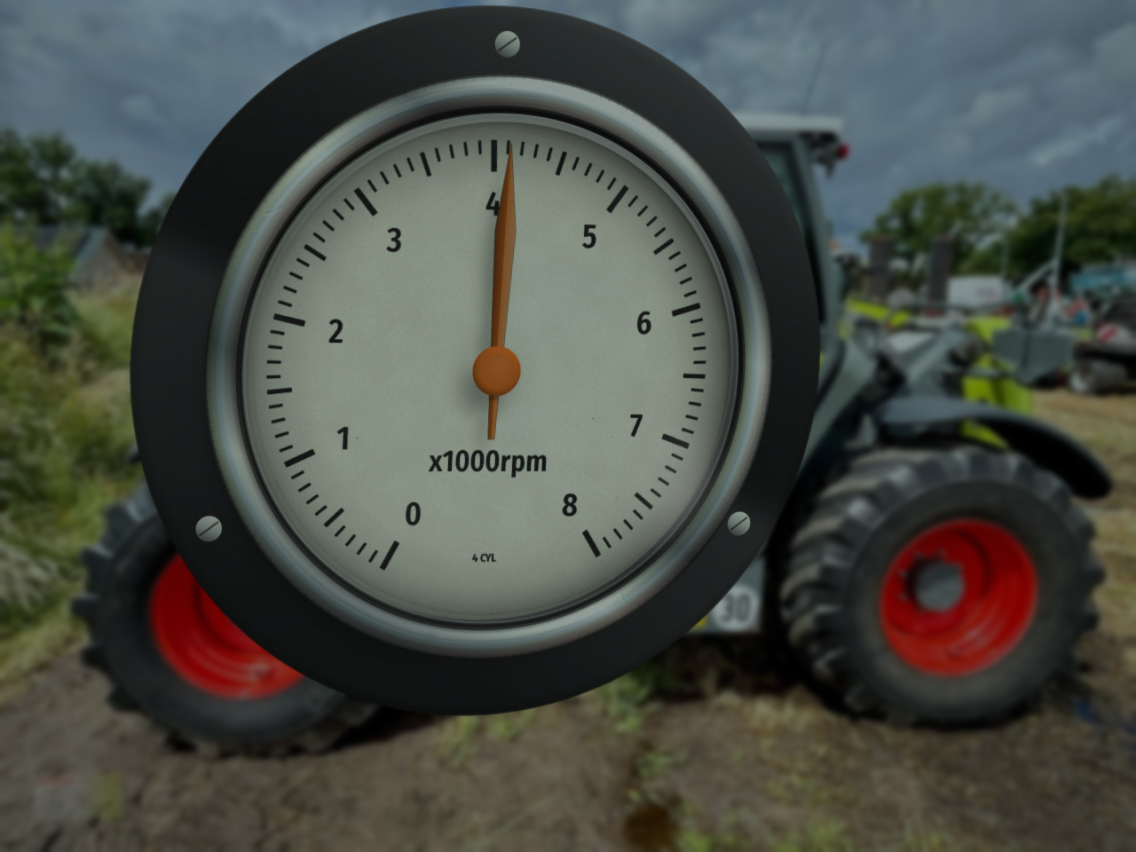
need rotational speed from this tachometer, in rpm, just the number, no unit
4100
